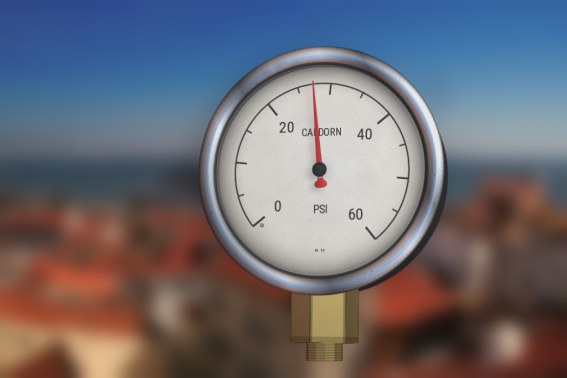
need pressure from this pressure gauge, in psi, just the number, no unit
27.5
